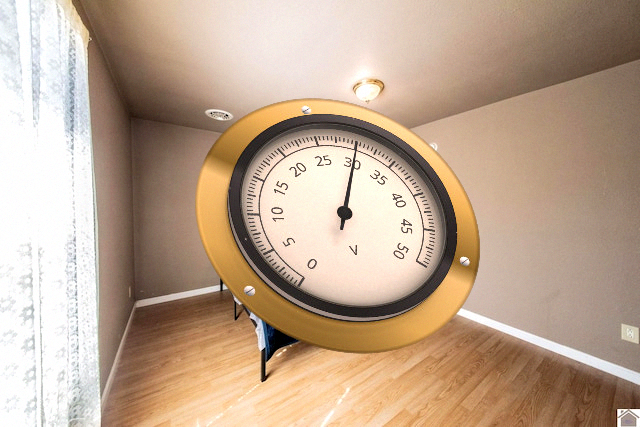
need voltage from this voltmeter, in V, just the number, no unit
30
